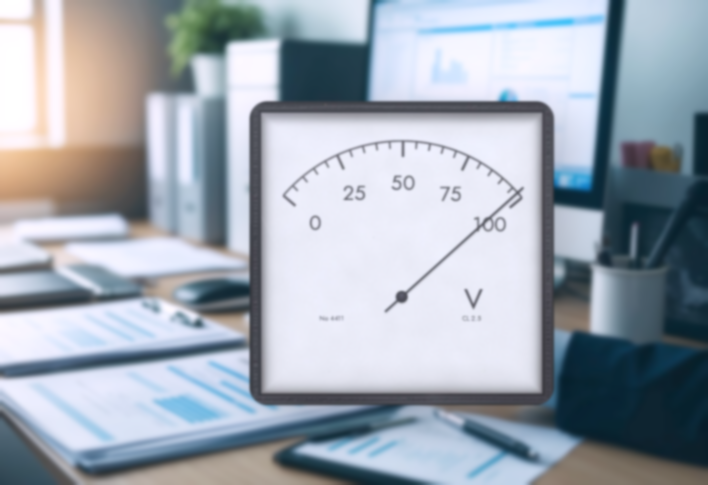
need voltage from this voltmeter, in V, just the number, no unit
97.5
